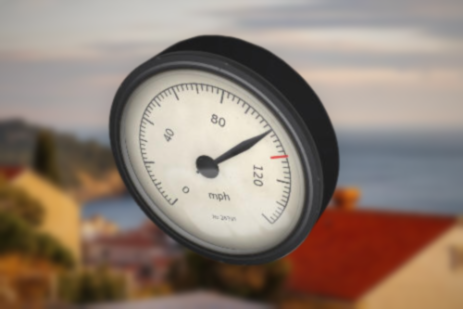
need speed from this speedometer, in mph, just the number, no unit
100
